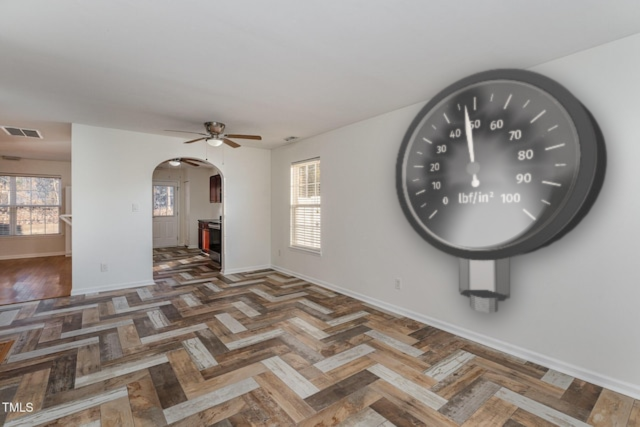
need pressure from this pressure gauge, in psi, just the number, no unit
47.5
